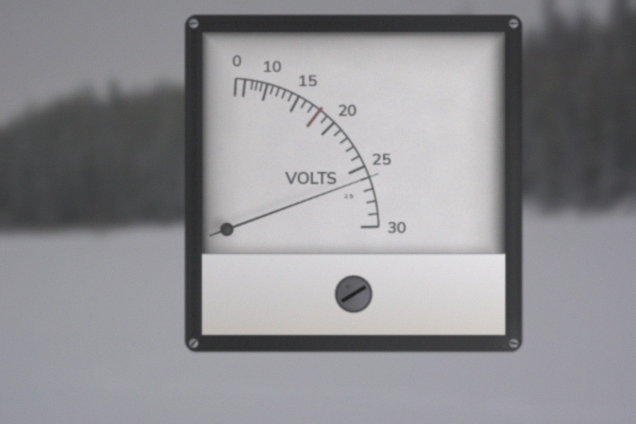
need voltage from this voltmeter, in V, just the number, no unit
26
